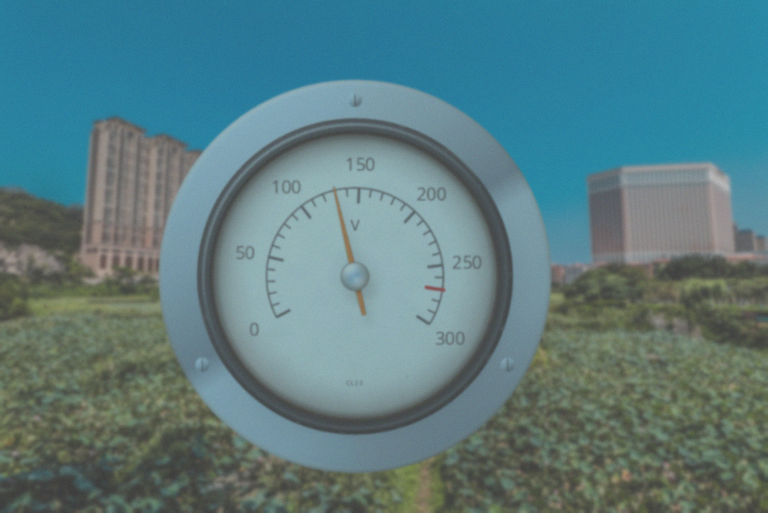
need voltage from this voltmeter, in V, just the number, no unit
130
